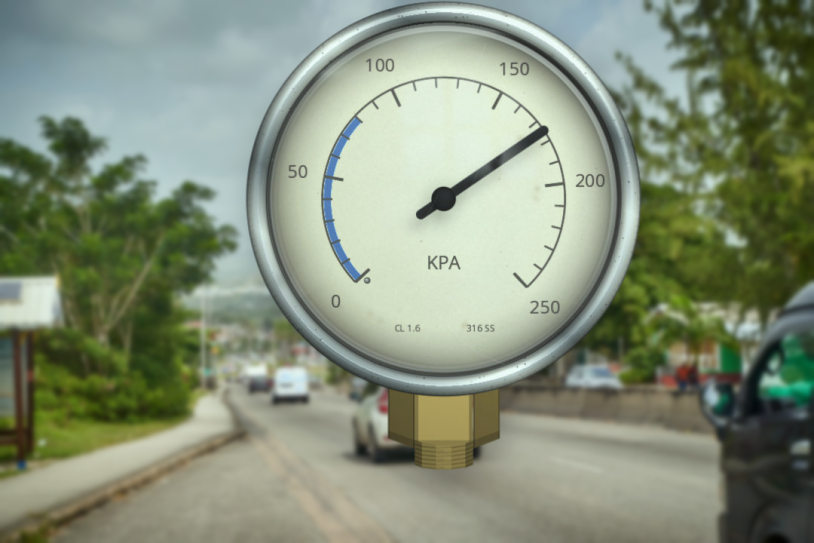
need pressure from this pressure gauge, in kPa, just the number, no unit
175
